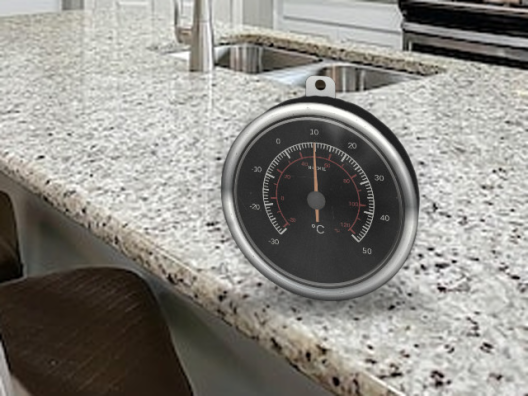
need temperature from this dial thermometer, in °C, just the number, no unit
10
